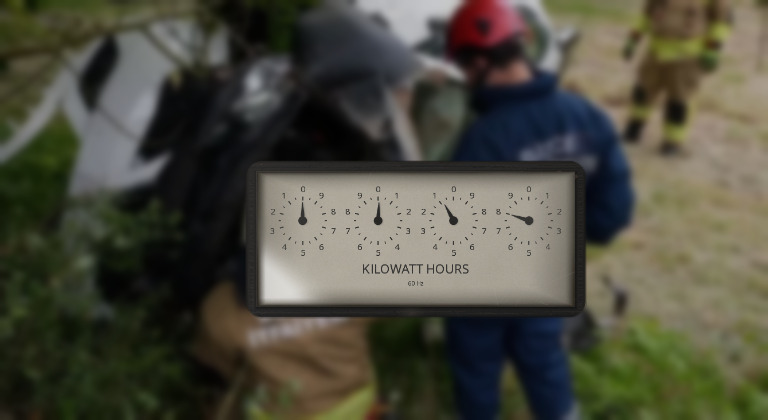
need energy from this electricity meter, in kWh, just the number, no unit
8
